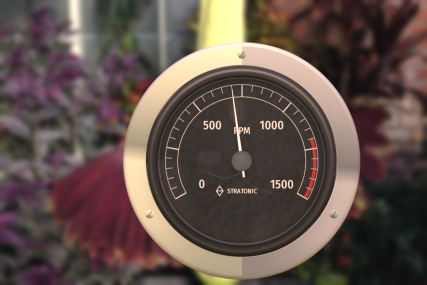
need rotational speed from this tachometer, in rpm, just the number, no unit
700
